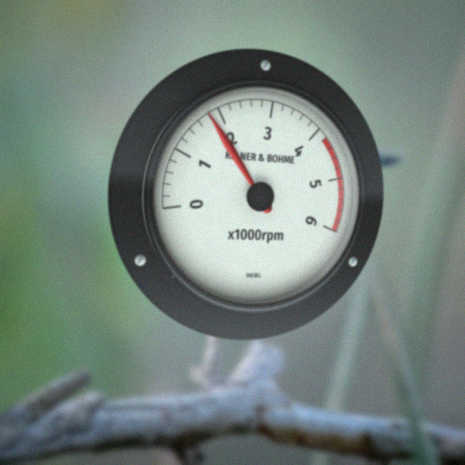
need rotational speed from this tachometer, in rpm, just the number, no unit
1800
